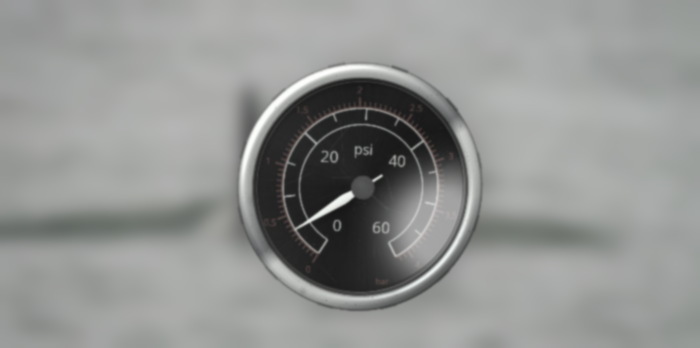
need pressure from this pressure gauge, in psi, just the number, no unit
5
